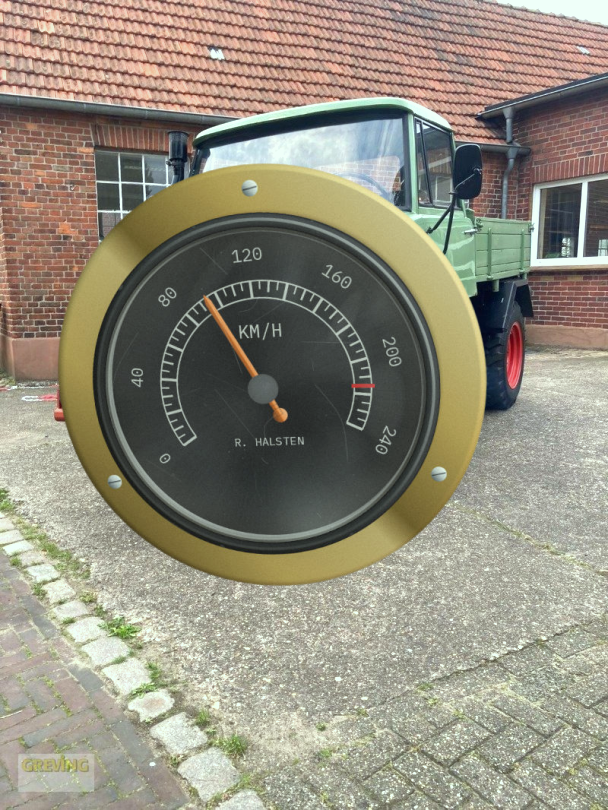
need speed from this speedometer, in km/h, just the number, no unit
95
